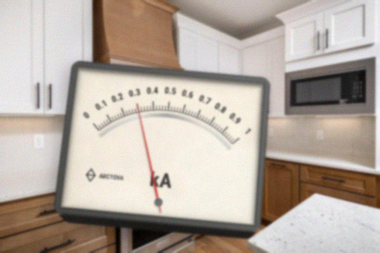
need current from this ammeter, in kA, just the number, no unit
0.3
